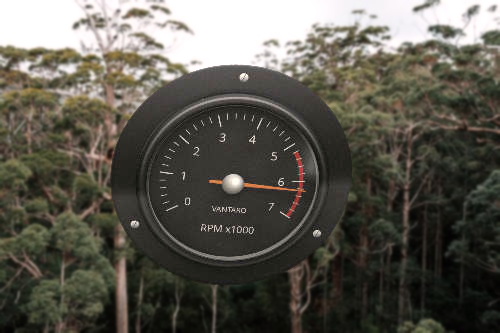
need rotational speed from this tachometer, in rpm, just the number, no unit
6200
